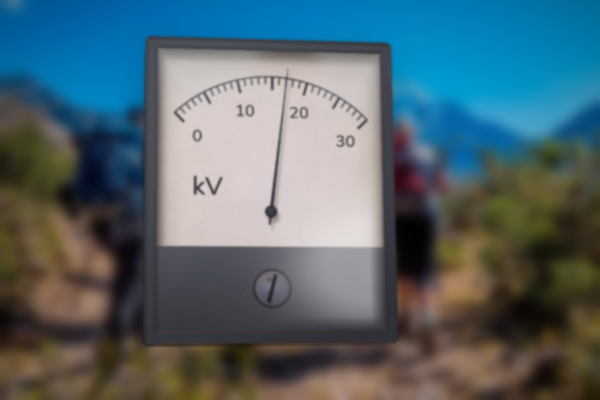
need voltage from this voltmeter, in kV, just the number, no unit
17
